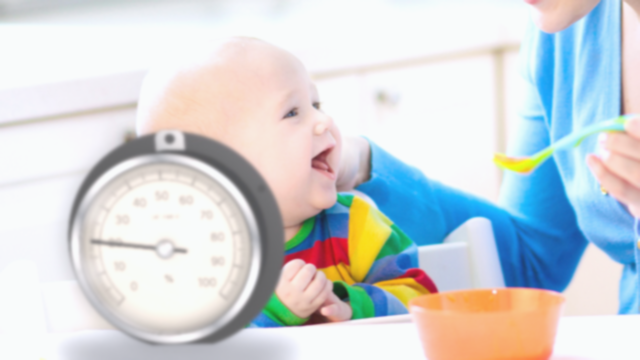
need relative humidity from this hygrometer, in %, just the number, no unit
20
